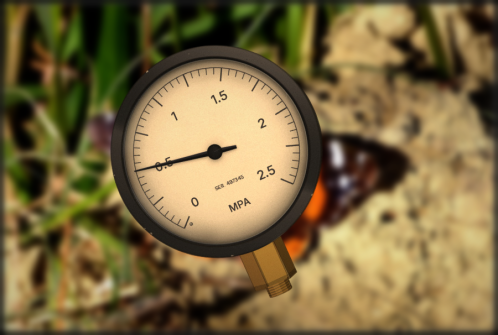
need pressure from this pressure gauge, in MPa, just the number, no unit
0.5
